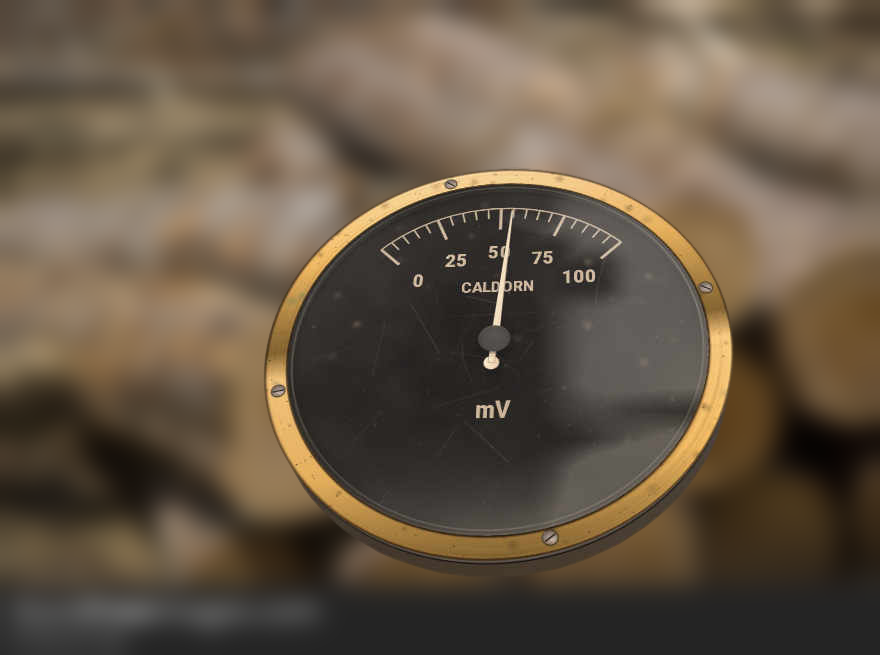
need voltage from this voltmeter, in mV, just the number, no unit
55
